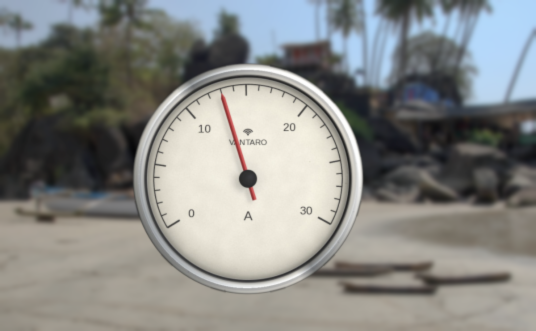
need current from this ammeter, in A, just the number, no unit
13
